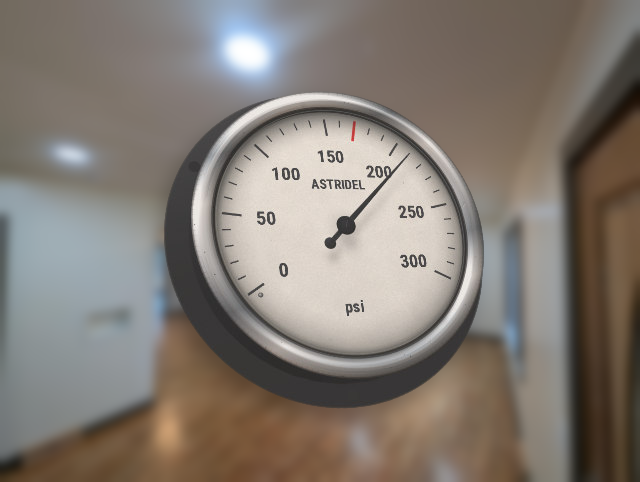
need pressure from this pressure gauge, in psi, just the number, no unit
210
